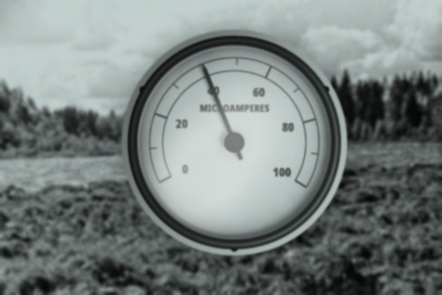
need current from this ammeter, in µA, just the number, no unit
40
